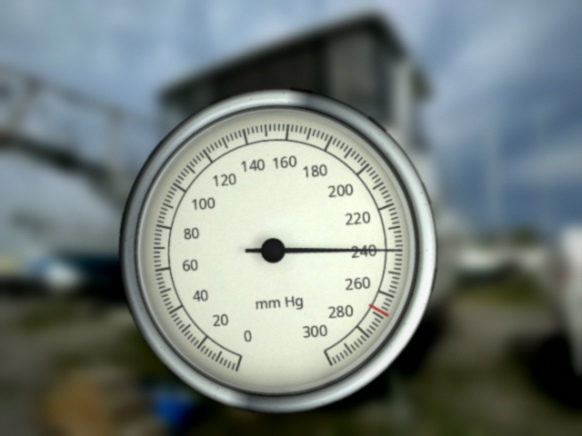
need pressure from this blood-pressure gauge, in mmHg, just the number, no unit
240
